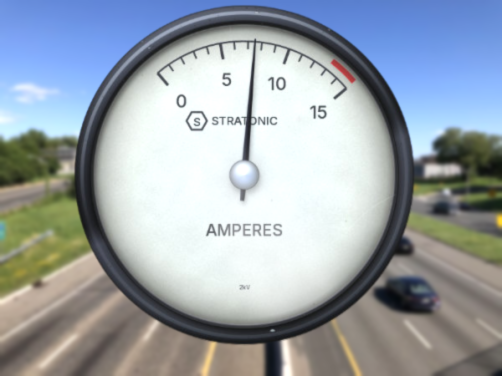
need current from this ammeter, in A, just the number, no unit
7.5
